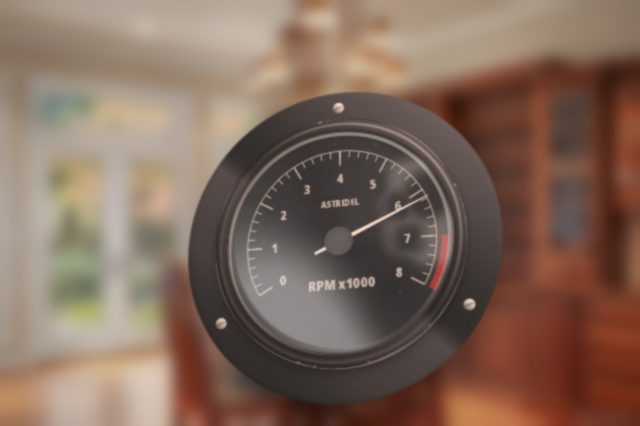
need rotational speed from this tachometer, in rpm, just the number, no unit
6200
